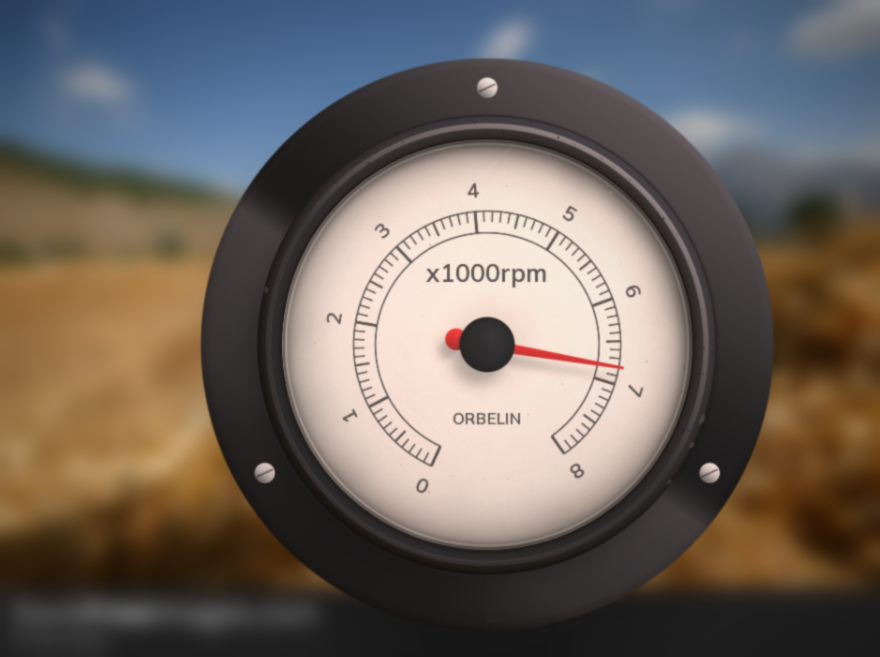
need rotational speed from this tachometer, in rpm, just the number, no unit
6800
